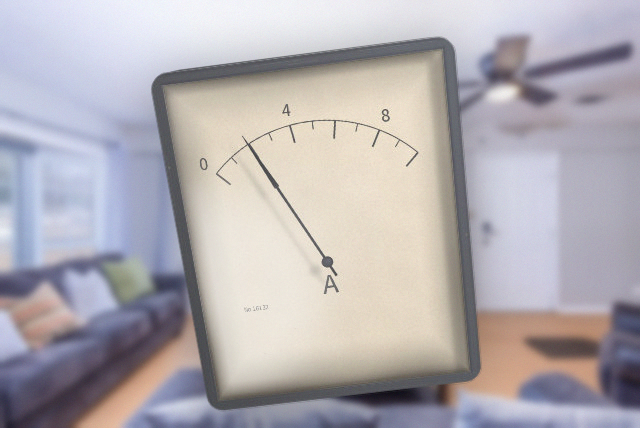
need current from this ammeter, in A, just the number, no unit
2
